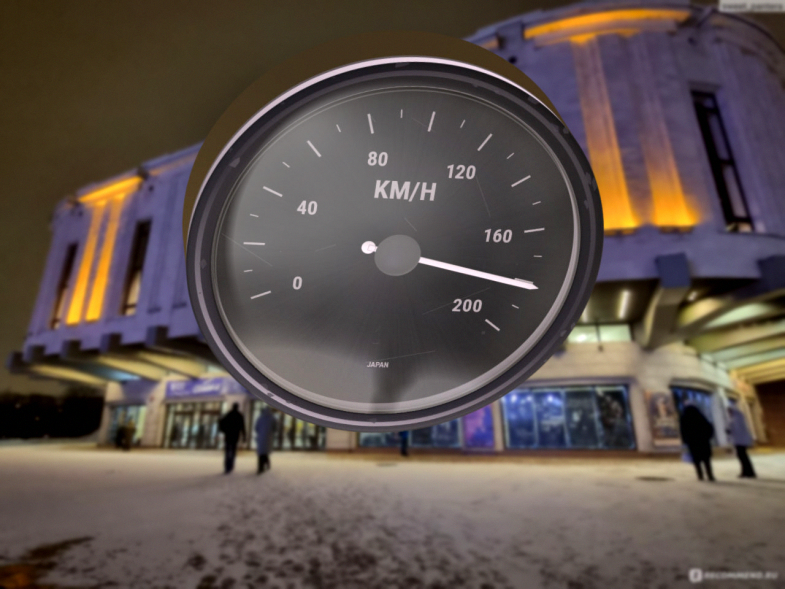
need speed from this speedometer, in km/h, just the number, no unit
180
